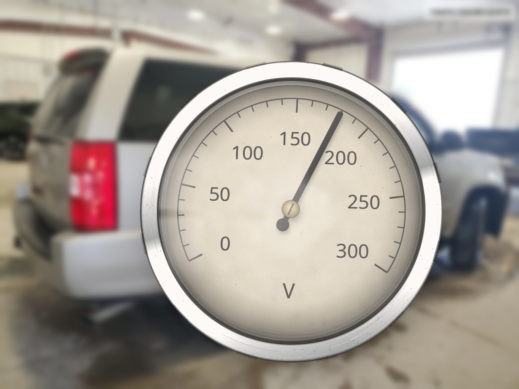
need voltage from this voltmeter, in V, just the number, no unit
180
